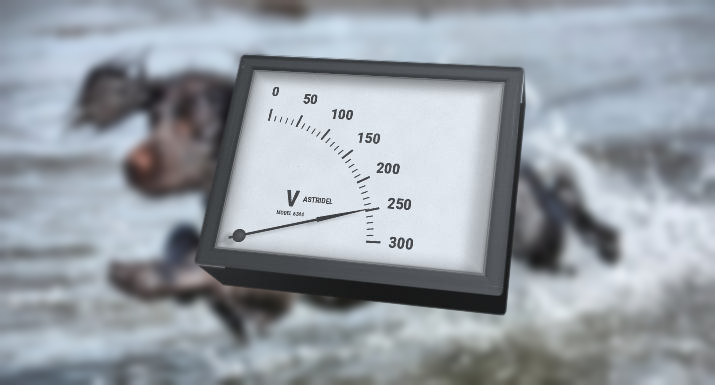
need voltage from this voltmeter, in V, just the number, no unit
250
